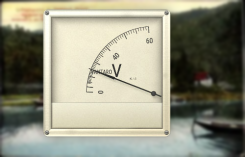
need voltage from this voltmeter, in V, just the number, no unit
25
